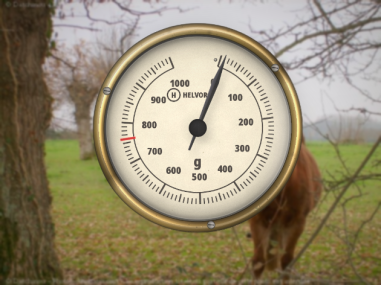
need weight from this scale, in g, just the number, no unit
10
